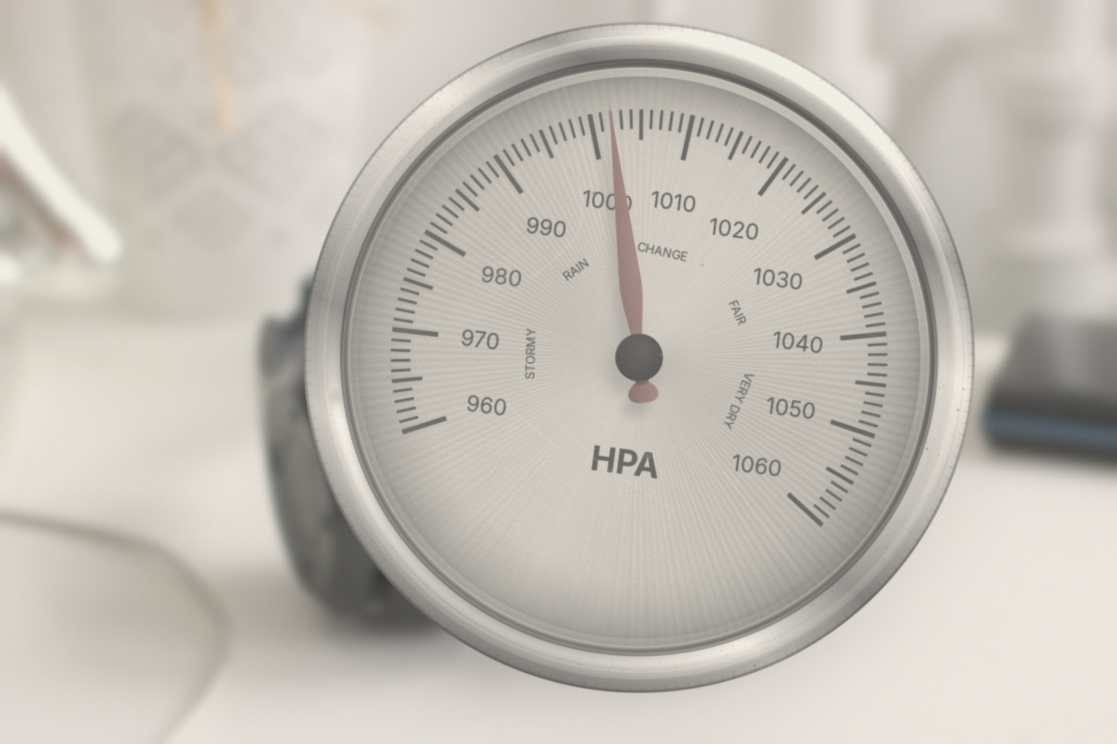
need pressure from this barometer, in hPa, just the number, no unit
1002
